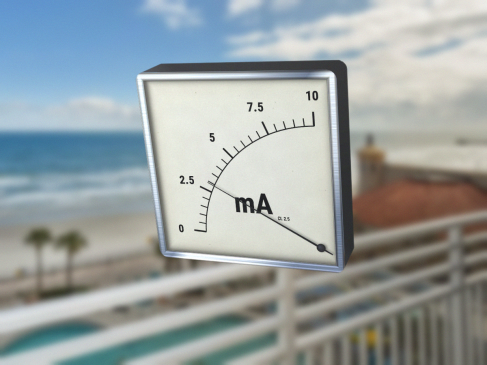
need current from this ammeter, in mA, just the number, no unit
3
